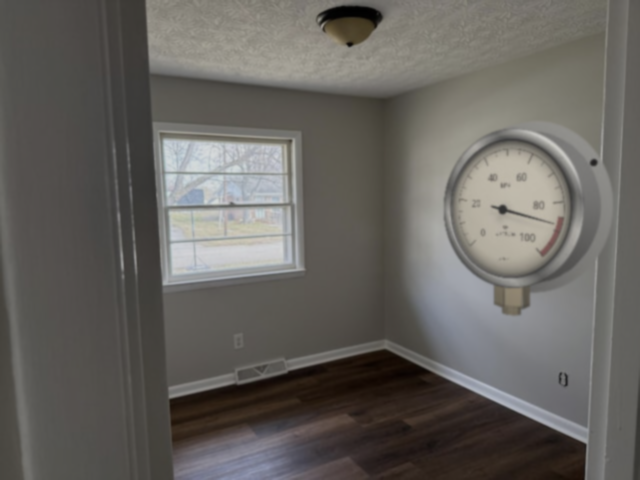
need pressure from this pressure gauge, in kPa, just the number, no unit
87.5
